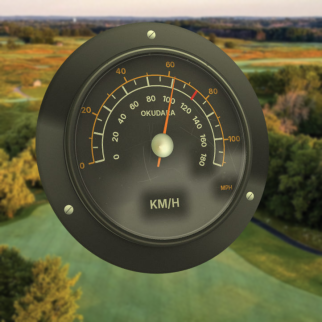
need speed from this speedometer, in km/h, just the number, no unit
100
